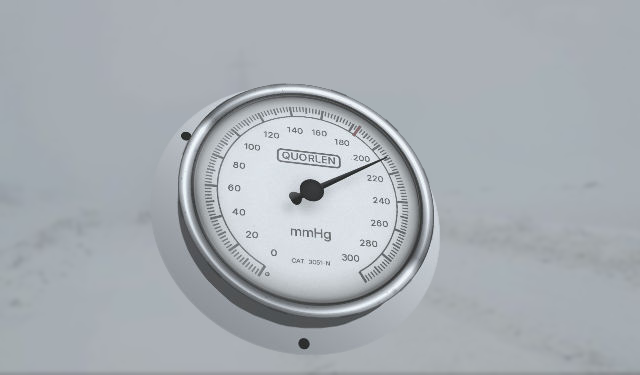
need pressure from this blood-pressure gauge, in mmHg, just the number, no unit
210
